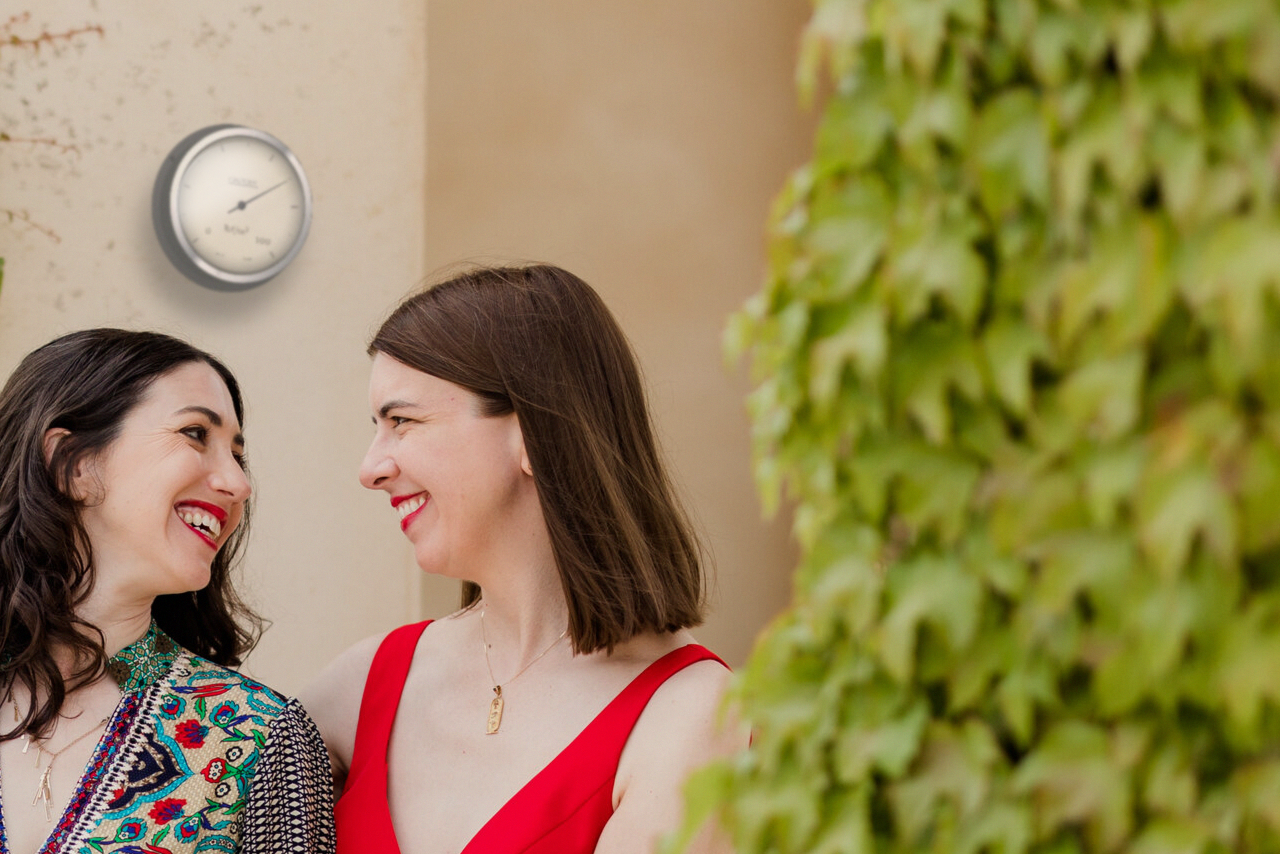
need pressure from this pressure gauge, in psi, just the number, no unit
70
